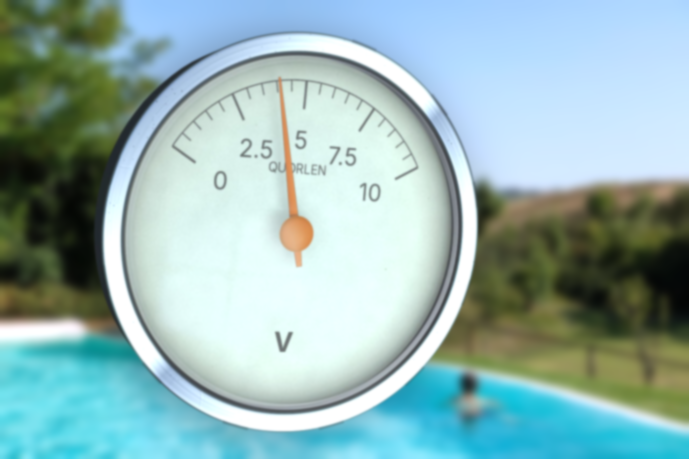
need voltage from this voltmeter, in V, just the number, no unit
4
